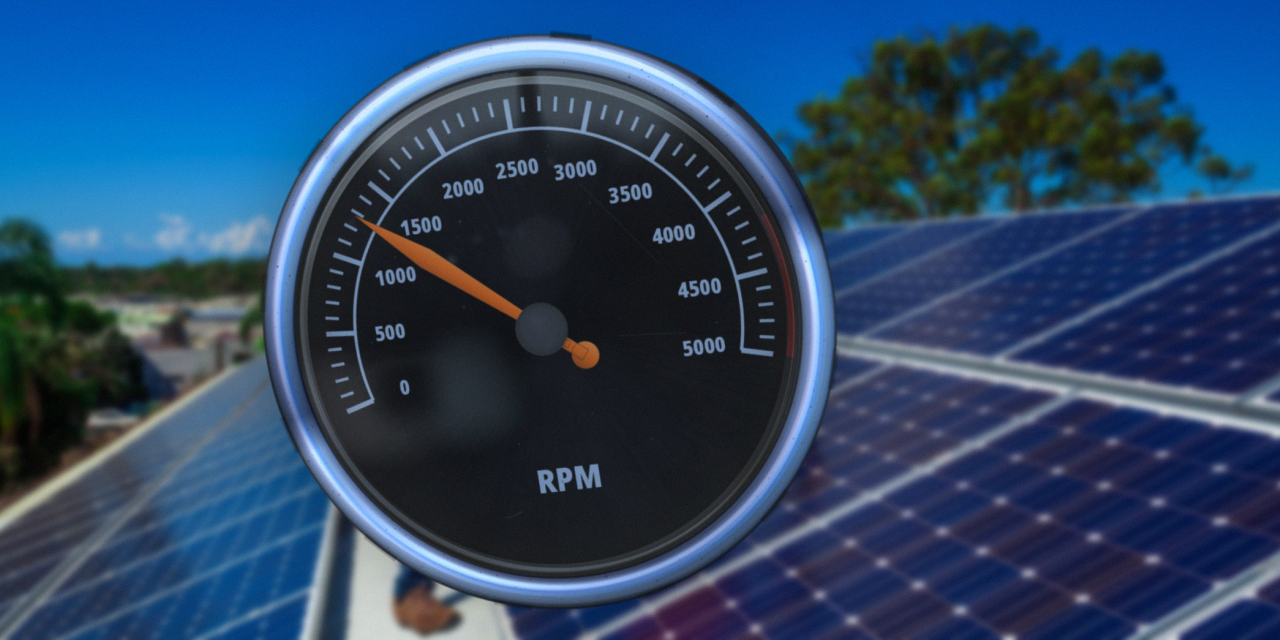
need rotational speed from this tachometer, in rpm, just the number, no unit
1300
